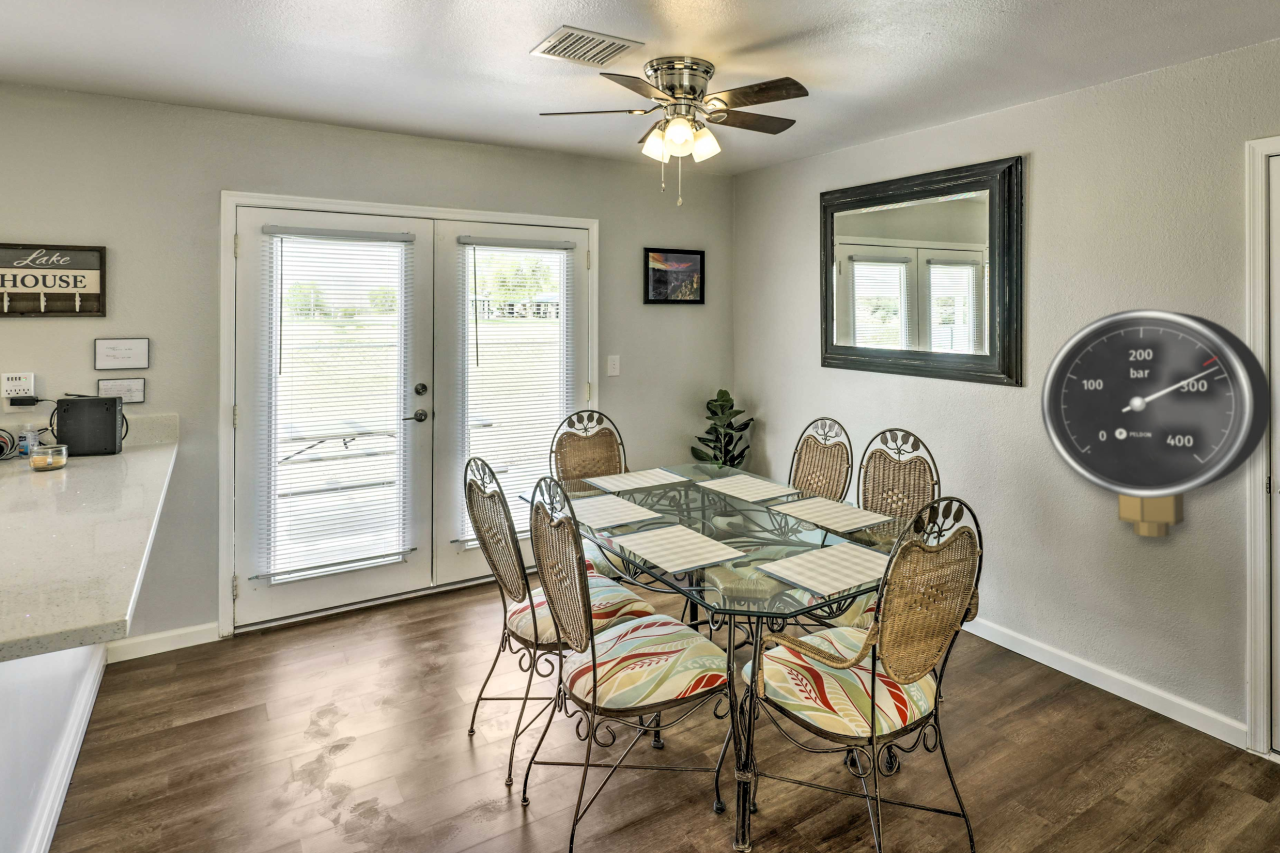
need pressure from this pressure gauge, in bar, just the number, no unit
290
